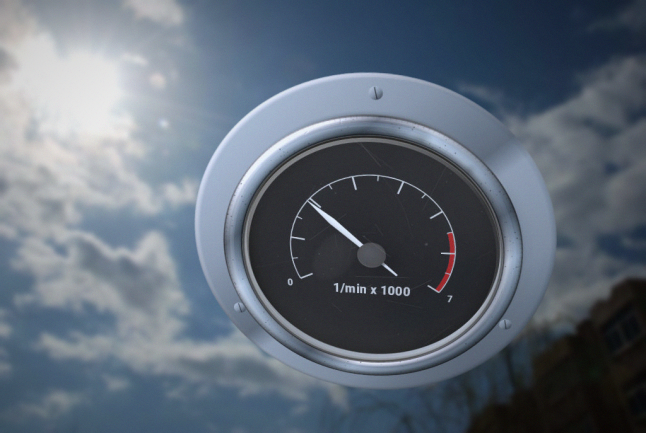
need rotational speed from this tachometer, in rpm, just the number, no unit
2000
